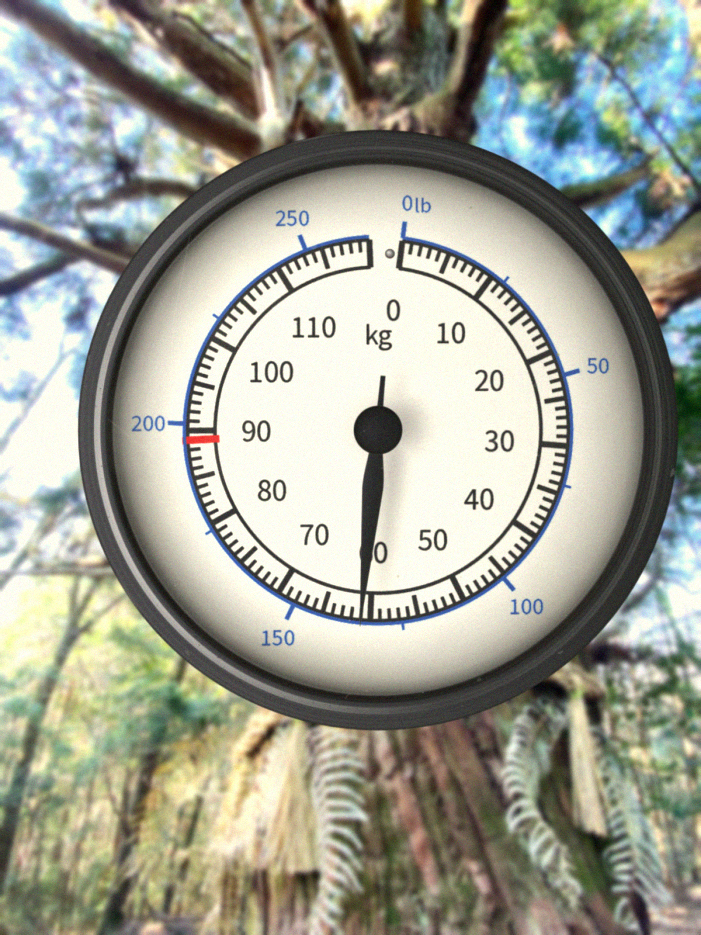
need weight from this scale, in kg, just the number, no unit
61
